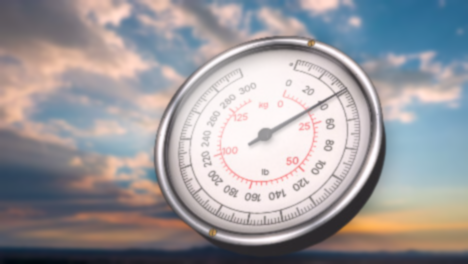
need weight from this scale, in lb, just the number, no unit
40
